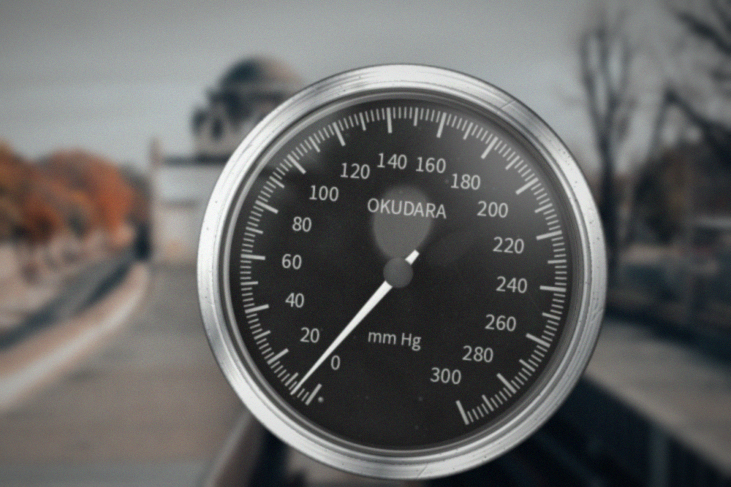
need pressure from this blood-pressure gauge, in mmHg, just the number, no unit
6
